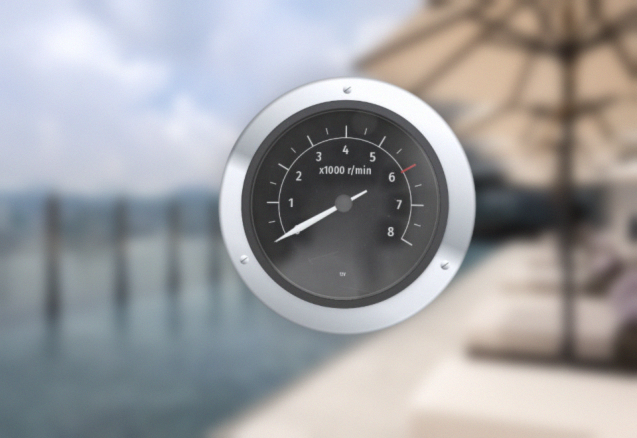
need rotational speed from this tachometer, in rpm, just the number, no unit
0
